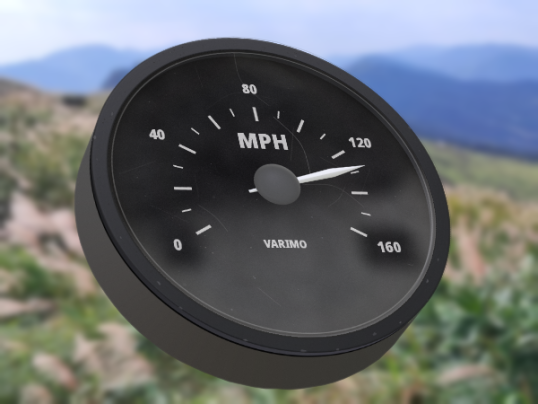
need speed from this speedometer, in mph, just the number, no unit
130
